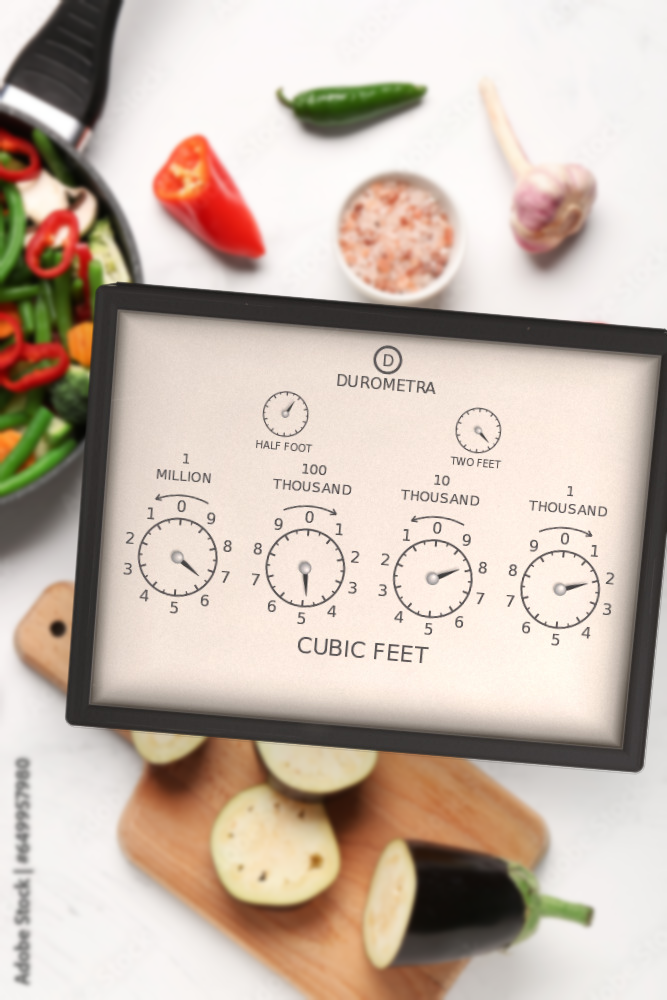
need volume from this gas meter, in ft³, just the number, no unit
648200
